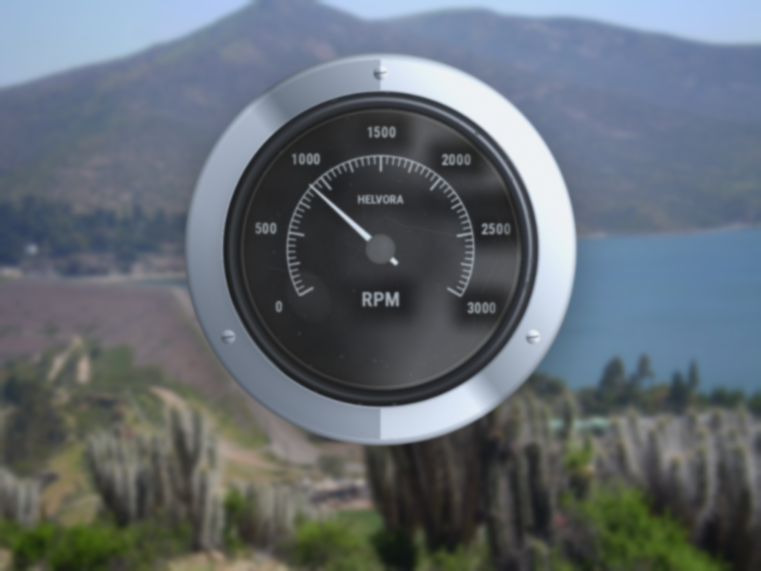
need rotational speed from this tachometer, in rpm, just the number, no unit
900
